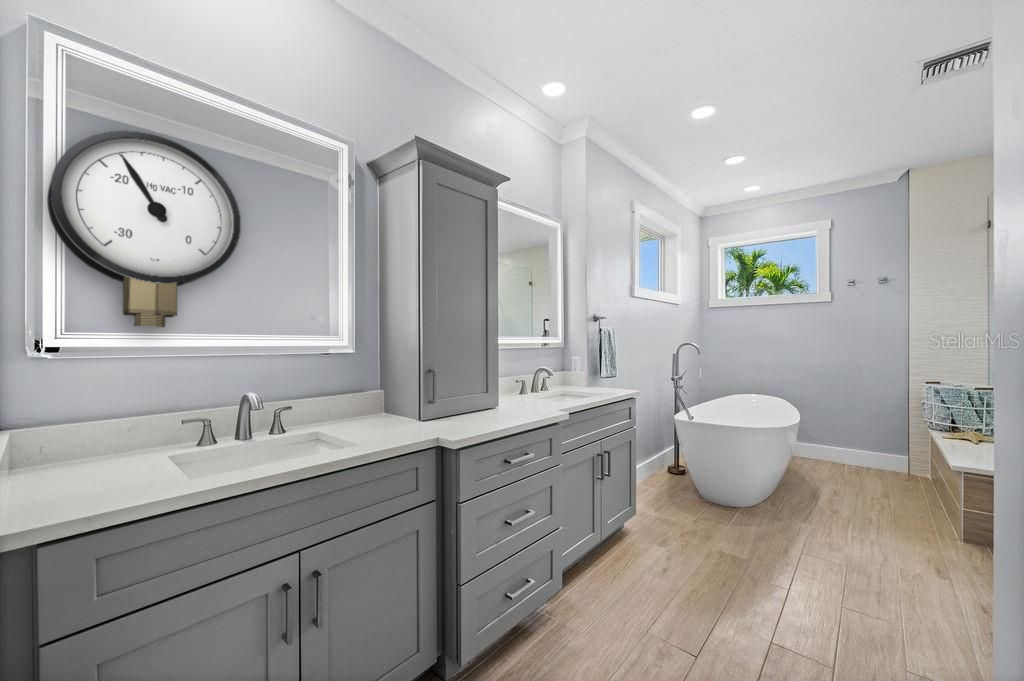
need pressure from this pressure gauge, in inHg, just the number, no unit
-18
